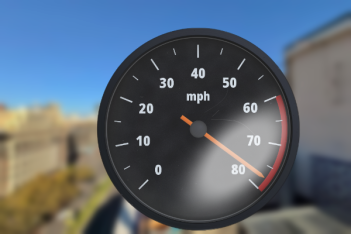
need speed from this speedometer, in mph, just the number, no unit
77.5
